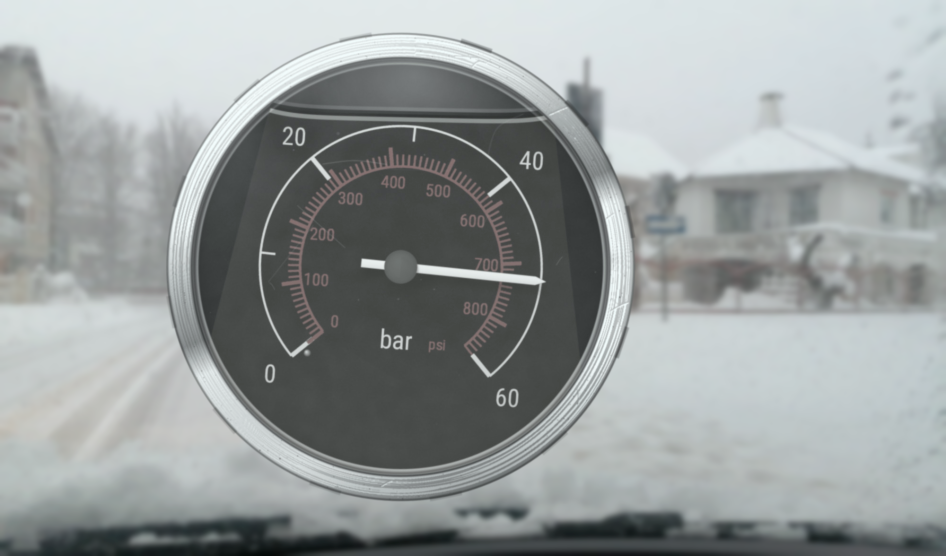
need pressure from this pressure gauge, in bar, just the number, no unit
50
